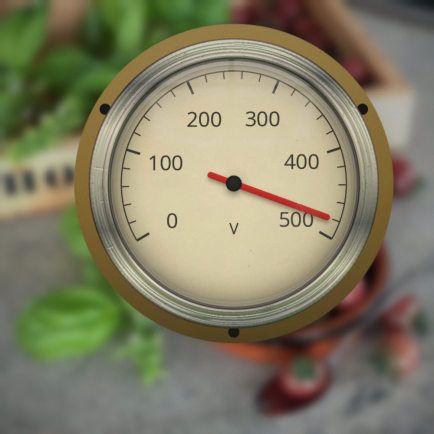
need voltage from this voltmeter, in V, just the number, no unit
480
